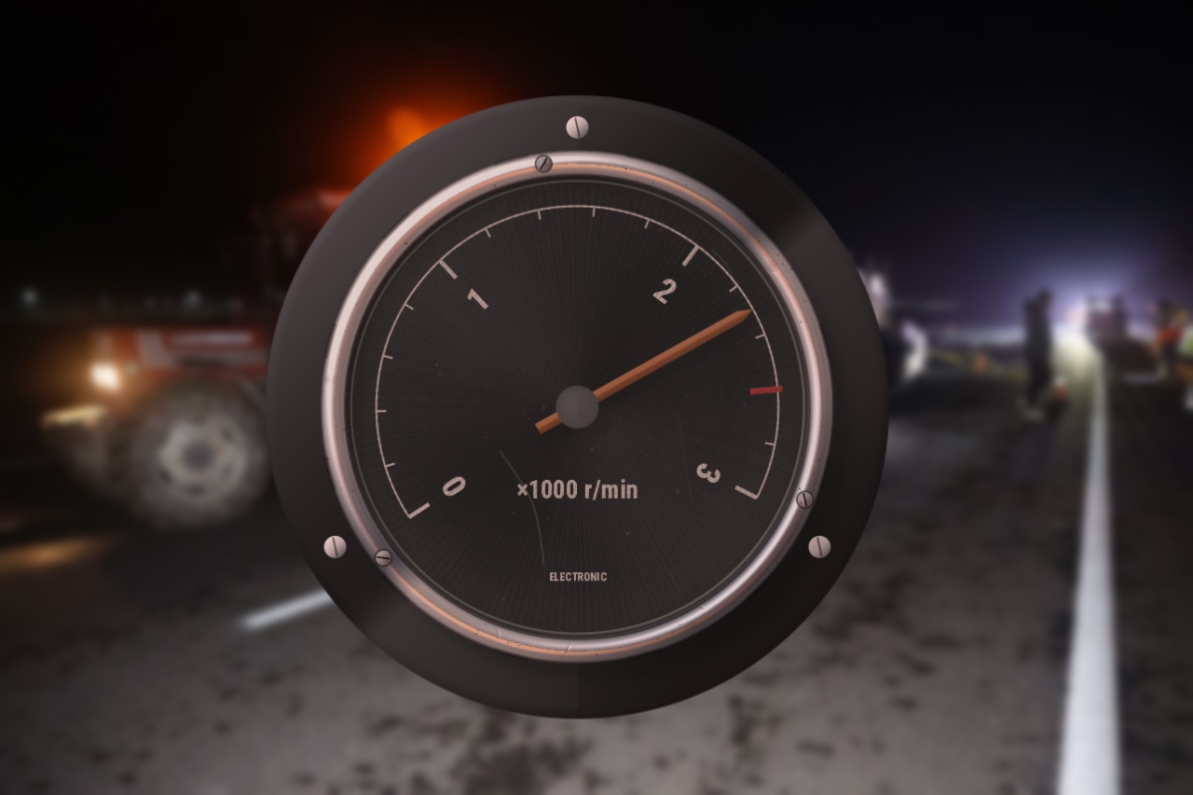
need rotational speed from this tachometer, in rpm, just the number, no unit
2300
